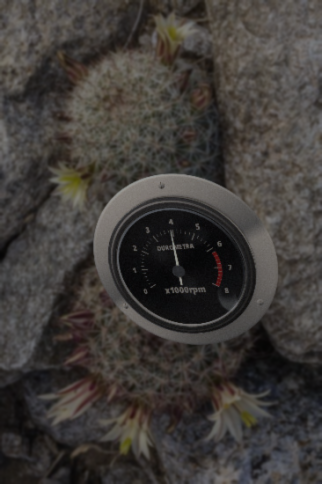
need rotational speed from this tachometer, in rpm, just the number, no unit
4000
